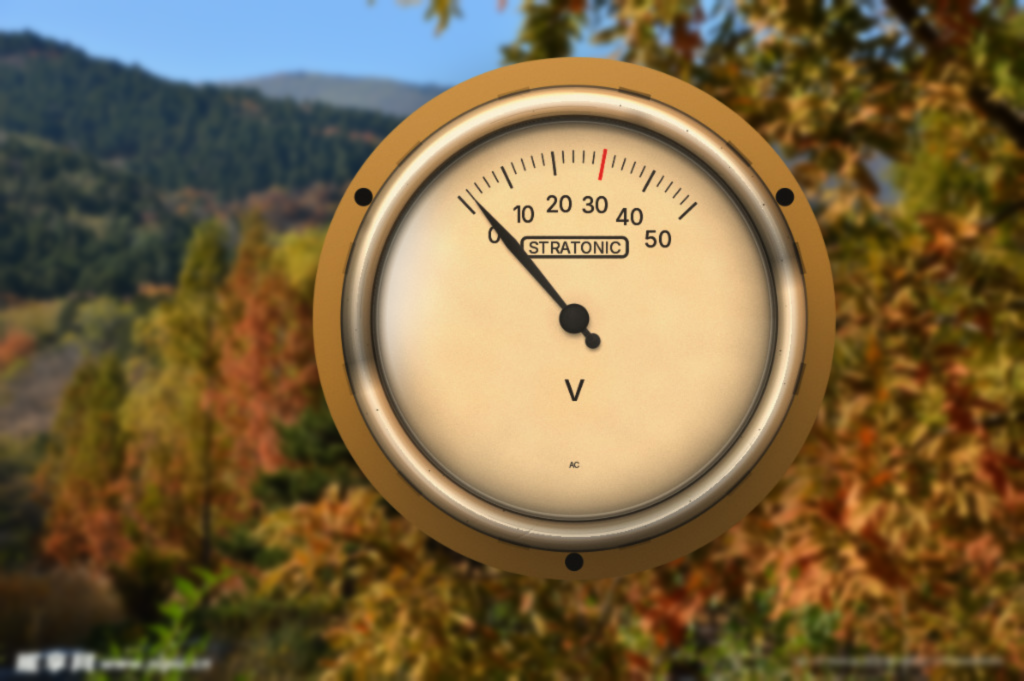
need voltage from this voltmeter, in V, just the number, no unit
2
